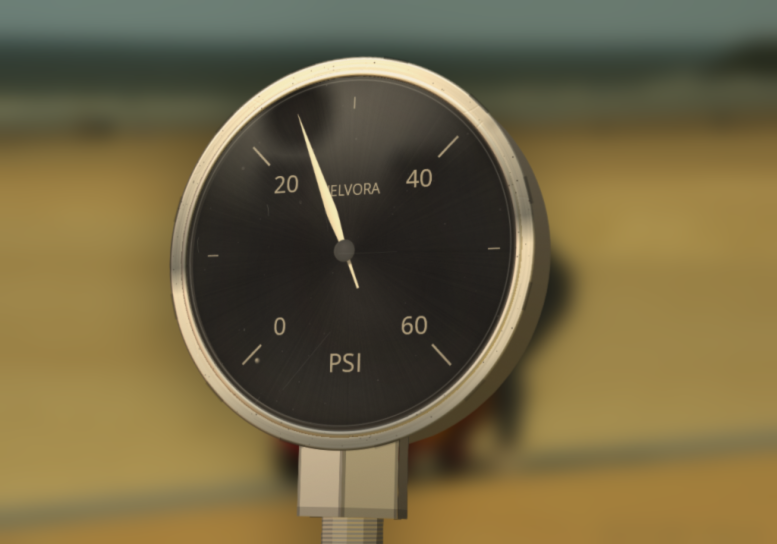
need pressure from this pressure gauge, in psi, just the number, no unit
25
